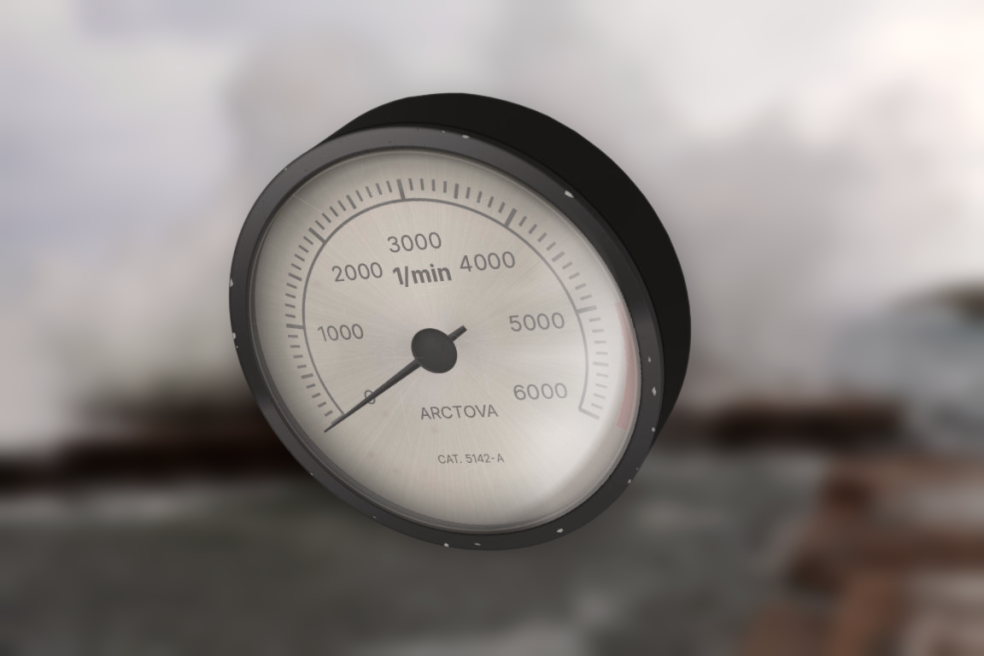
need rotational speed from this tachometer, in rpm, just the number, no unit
0
